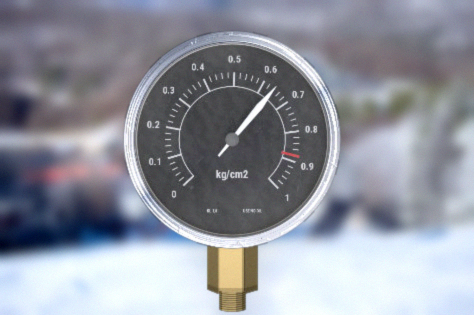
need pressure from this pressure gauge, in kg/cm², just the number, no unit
0.64
